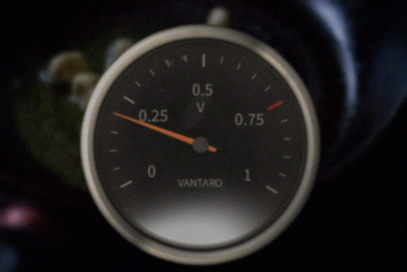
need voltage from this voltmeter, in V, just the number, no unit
0.2
